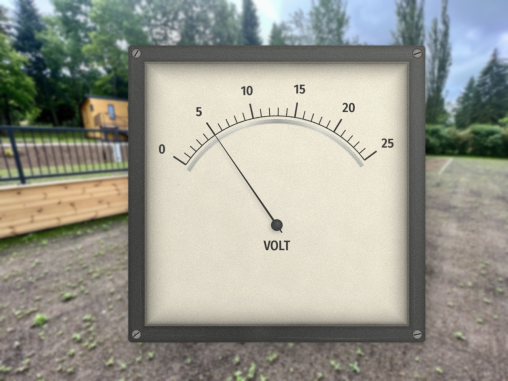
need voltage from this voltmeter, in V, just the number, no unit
5
